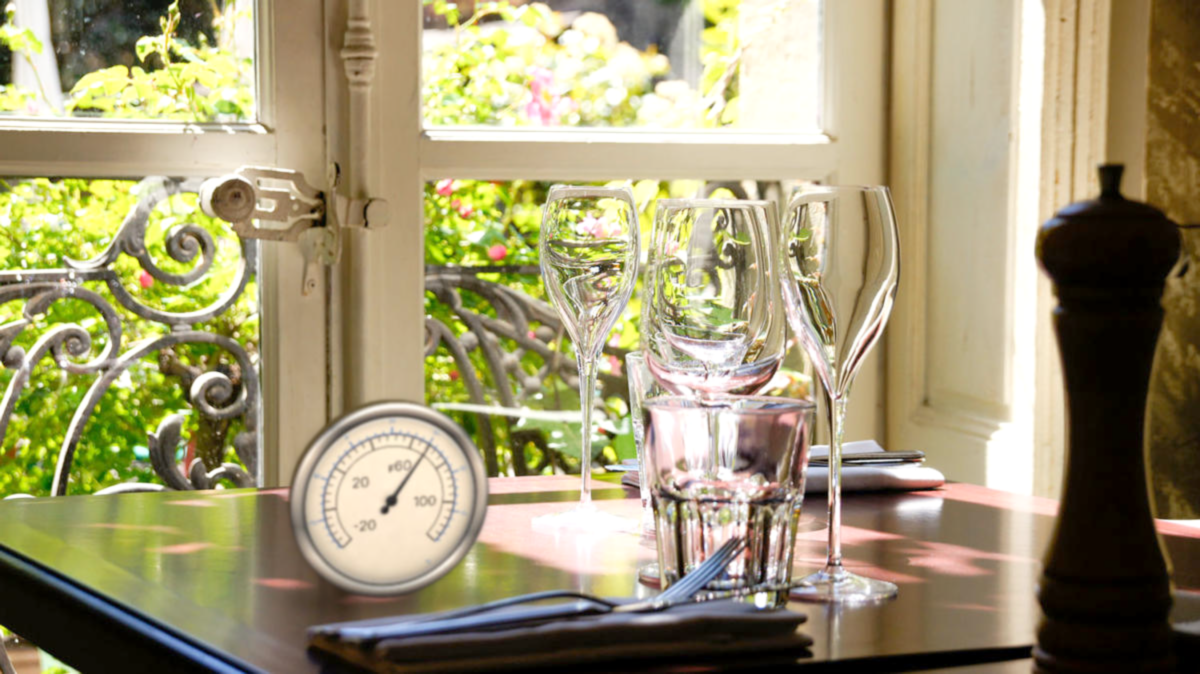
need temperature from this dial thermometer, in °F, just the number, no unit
68
